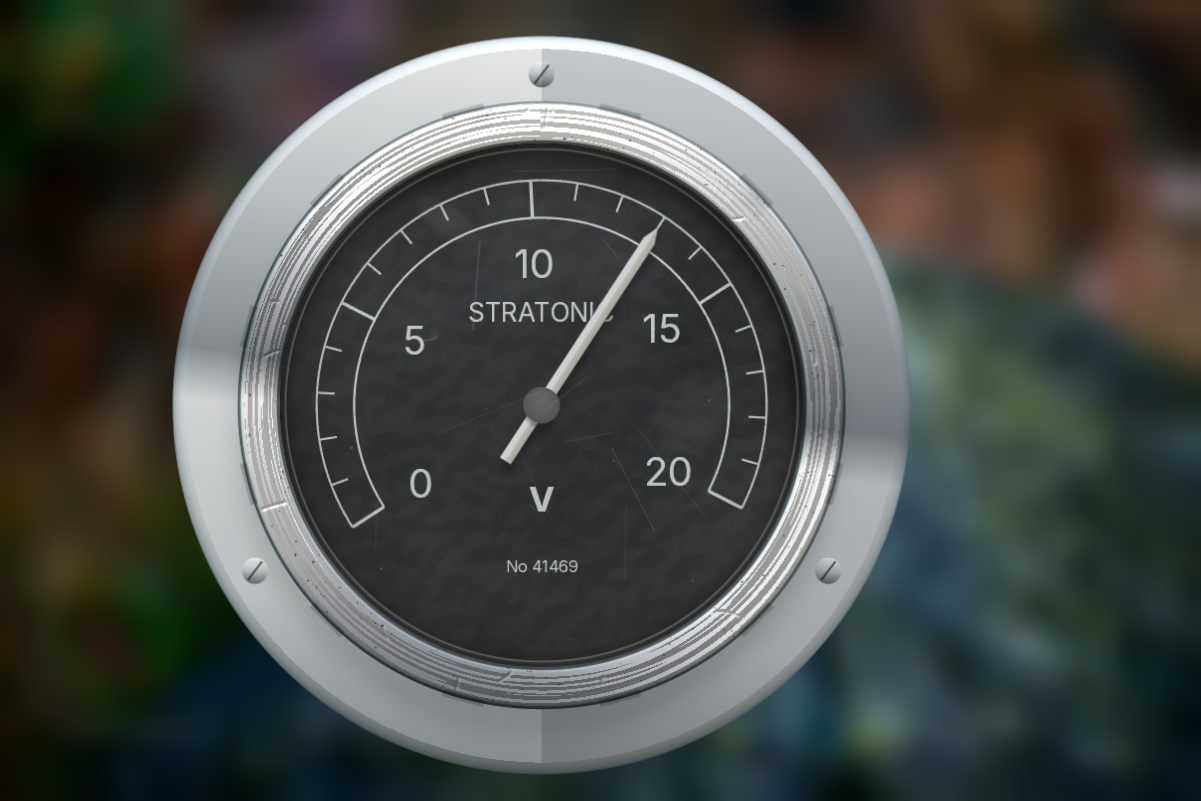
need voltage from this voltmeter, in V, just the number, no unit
13
